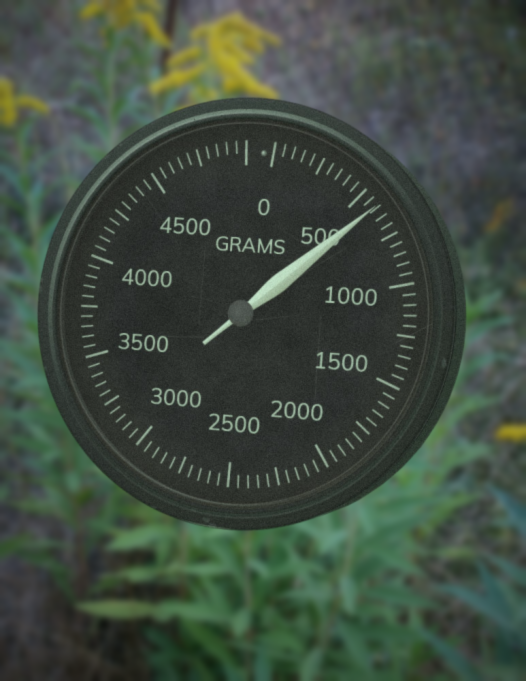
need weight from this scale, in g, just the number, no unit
600
